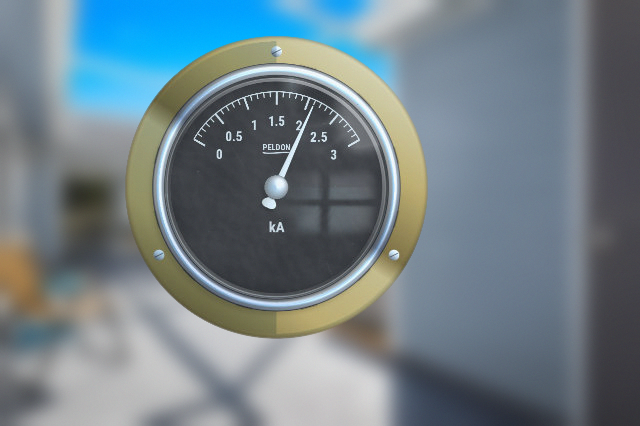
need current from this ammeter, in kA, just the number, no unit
2.1
